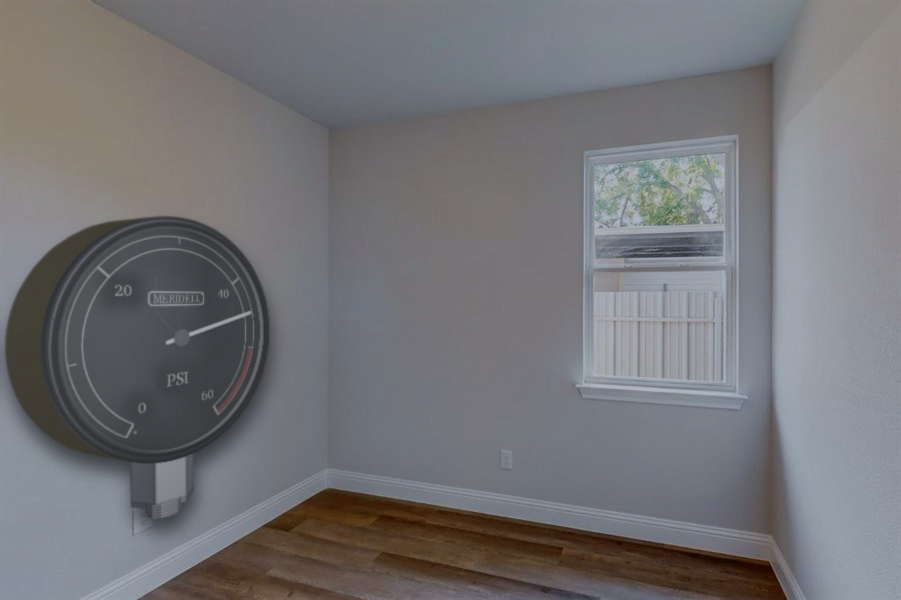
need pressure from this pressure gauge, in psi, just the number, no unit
45
